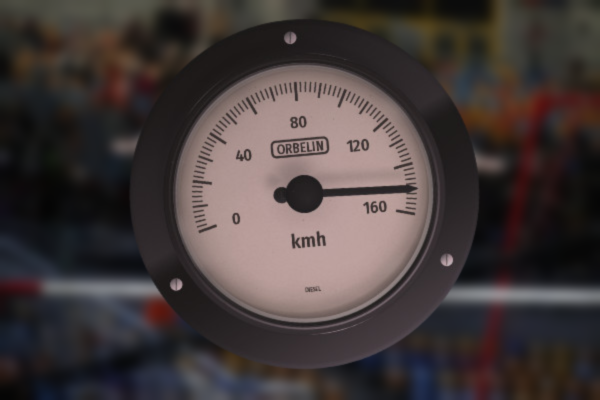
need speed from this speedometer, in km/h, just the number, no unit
150
